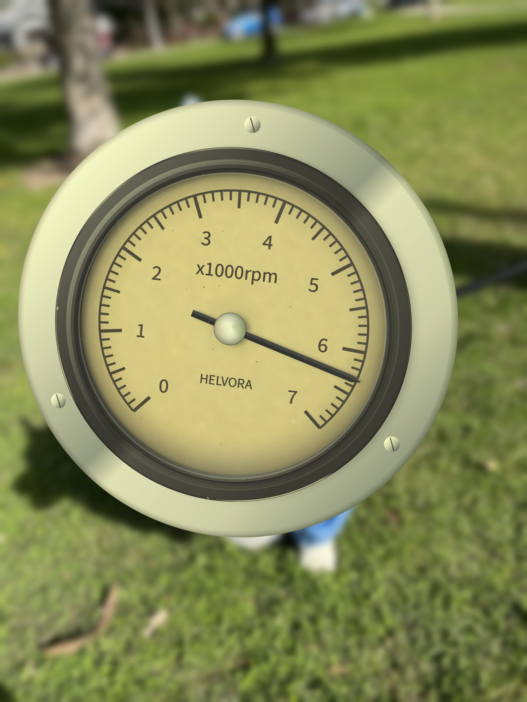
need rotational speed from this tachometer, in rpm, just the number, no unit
6300
